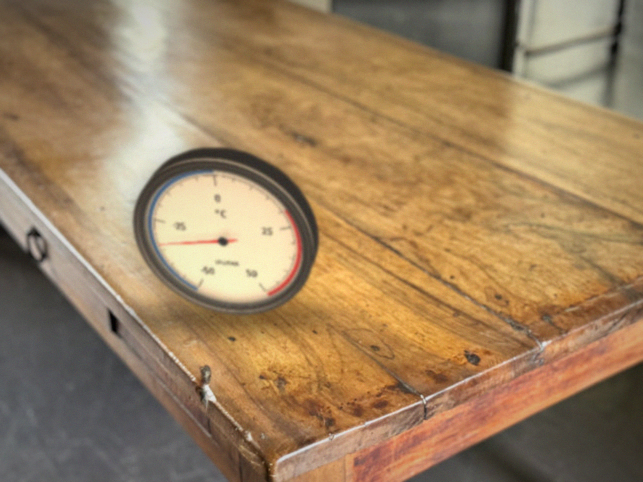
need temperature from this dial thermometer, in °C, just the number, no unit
-32.5
